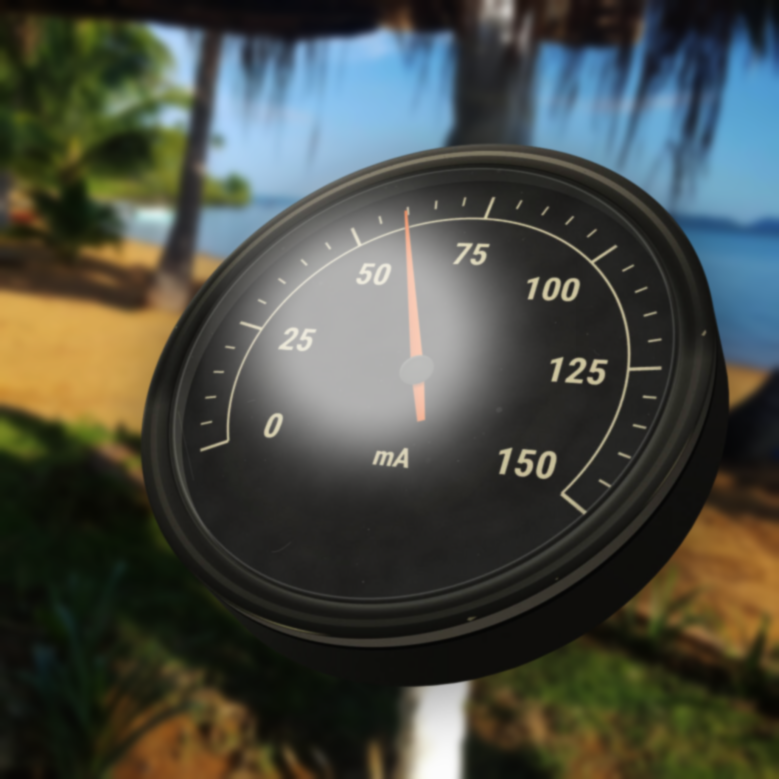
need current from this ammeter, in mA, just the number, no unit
60
